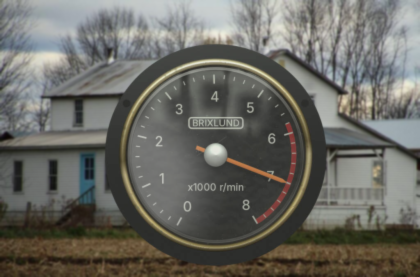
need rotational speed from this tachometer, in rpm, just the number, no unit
7000
